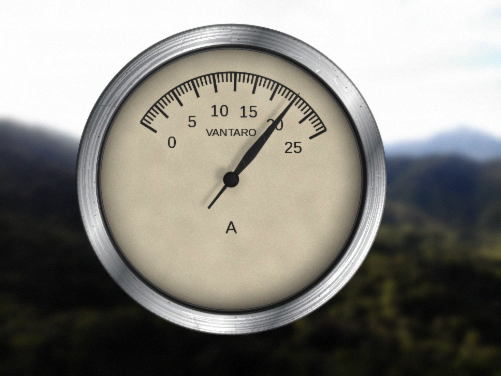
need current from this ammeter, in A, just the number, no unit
20
